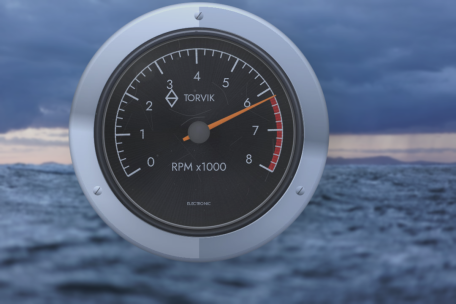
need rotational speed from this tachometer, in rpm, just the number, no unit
6200
